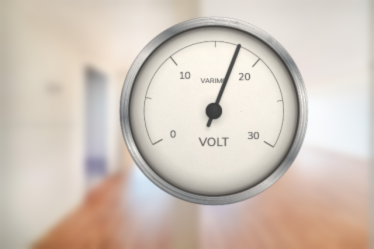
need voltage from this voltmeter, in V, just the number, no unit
17.5
